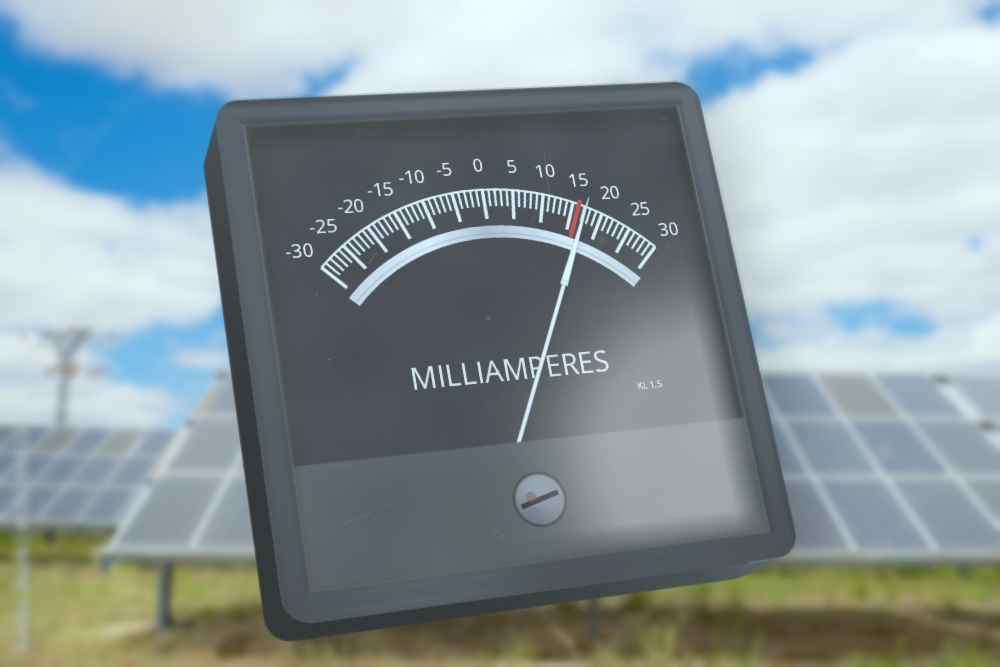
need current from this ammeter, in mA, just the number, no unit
17
